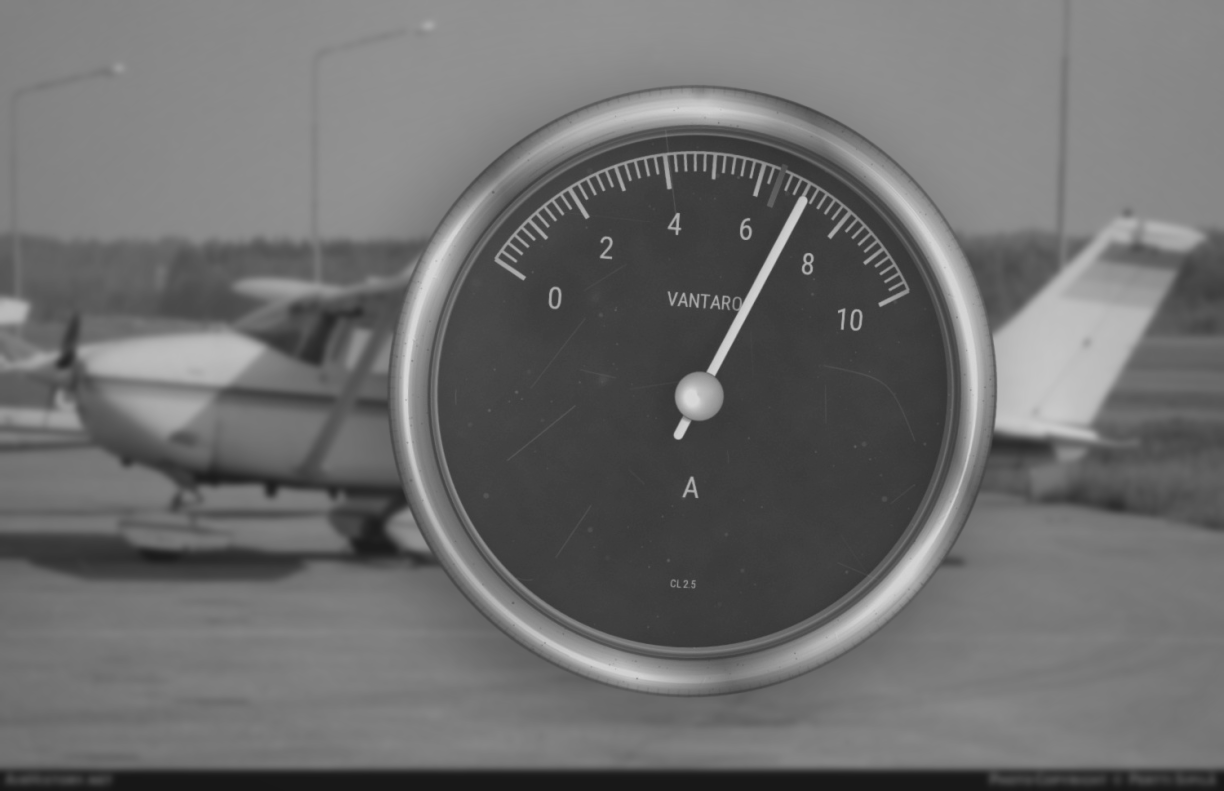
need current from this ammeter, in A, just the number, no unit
7
